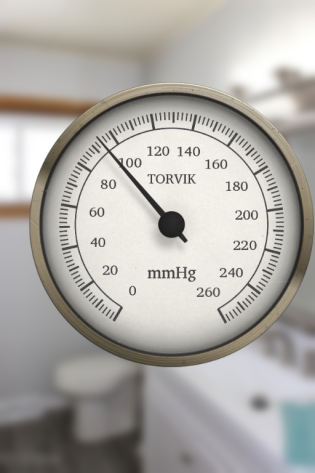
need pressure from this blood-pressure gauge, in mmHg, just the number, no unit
94
